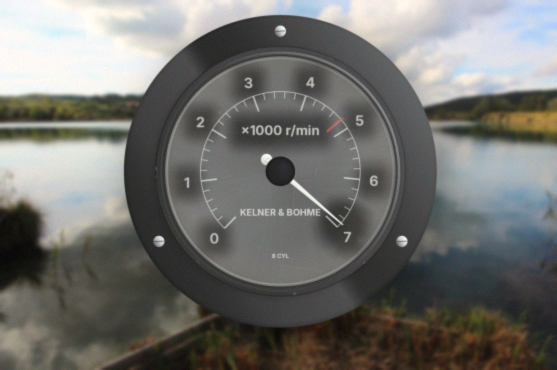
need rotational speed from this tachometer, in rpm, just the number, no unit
6900
